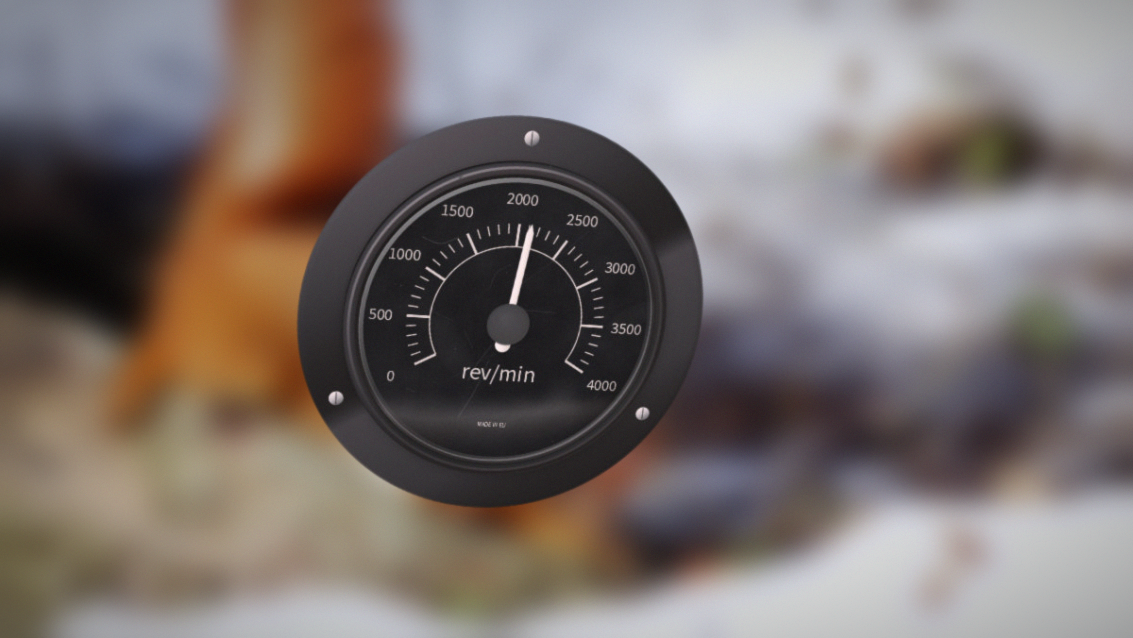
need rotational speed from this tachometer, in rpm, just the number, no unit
2100
